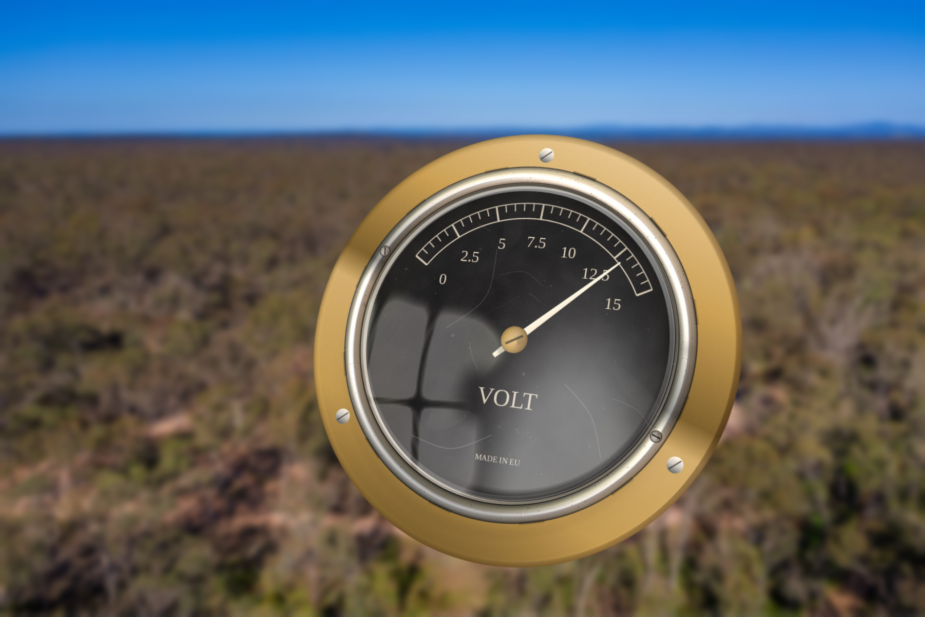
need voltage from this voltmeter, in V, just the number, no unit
13
